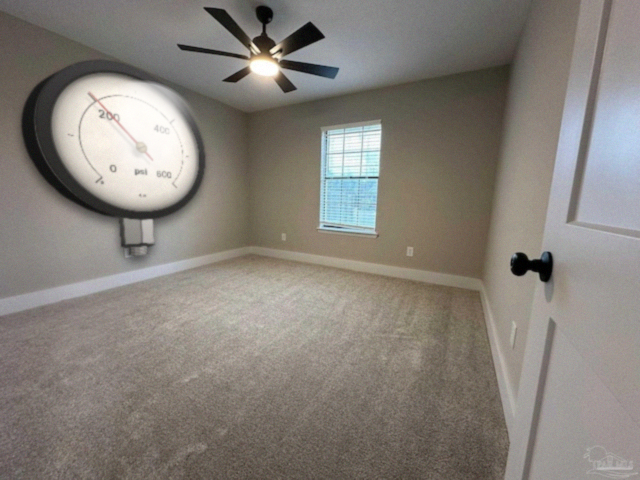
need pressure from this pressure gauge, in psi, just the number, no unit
200
